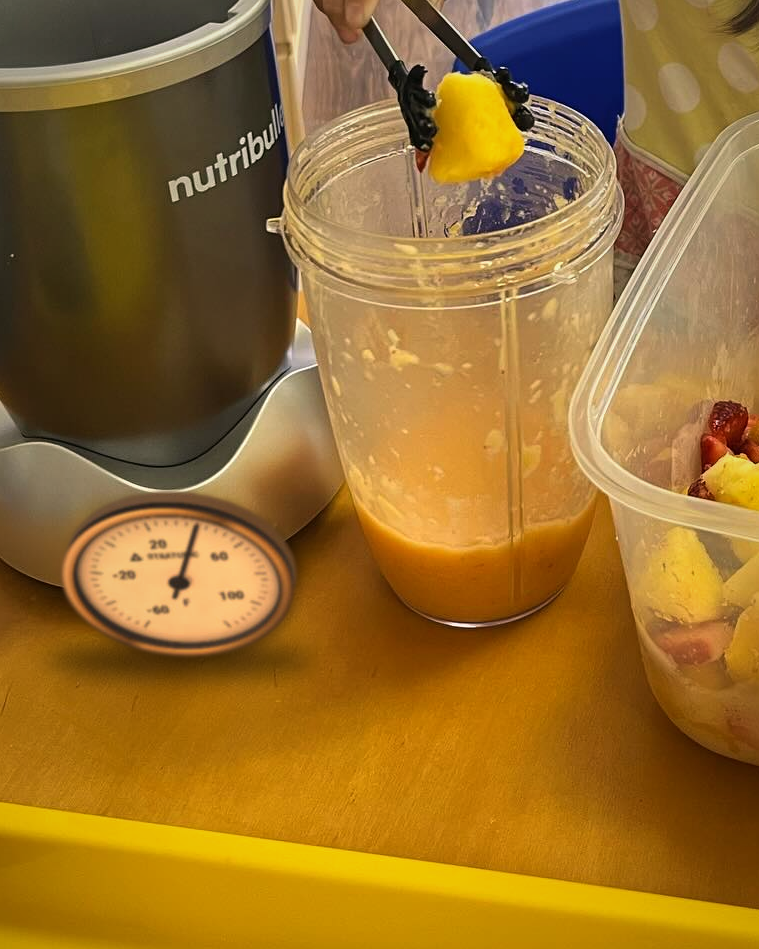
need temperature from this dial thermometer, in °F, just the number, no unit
40
